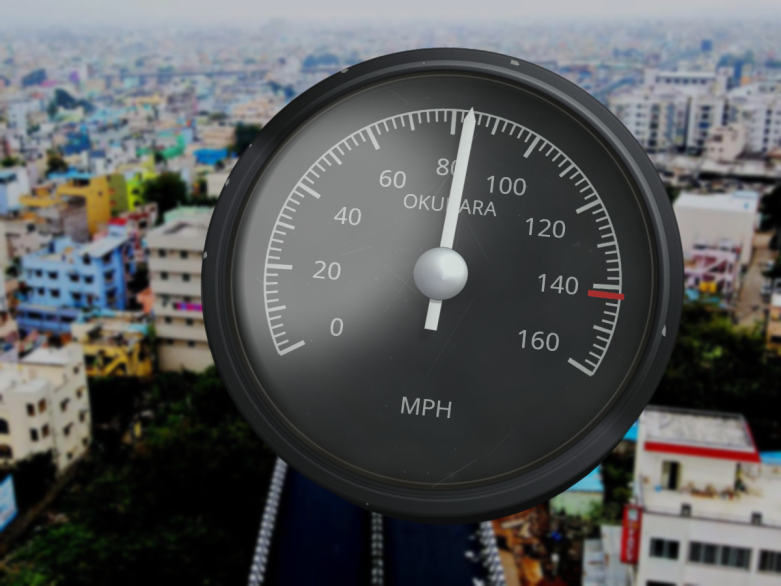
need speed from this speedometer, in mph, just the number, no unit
84
